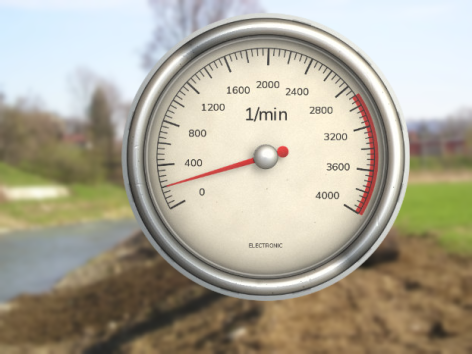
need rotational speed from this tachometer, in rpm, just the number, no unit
200
